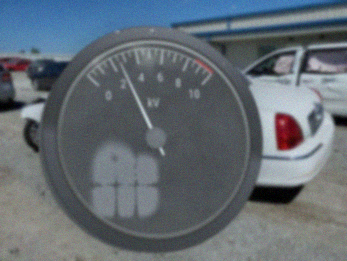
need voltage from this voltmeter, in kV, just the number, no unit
2.5
